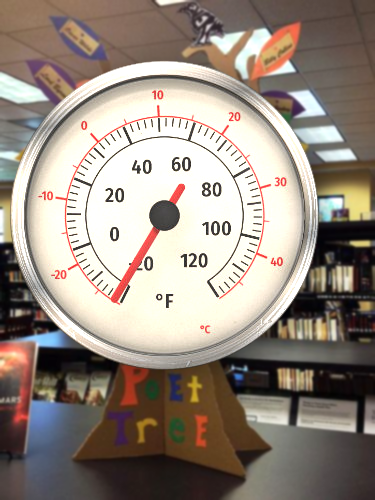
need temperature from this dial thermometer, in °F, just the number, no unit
-18
